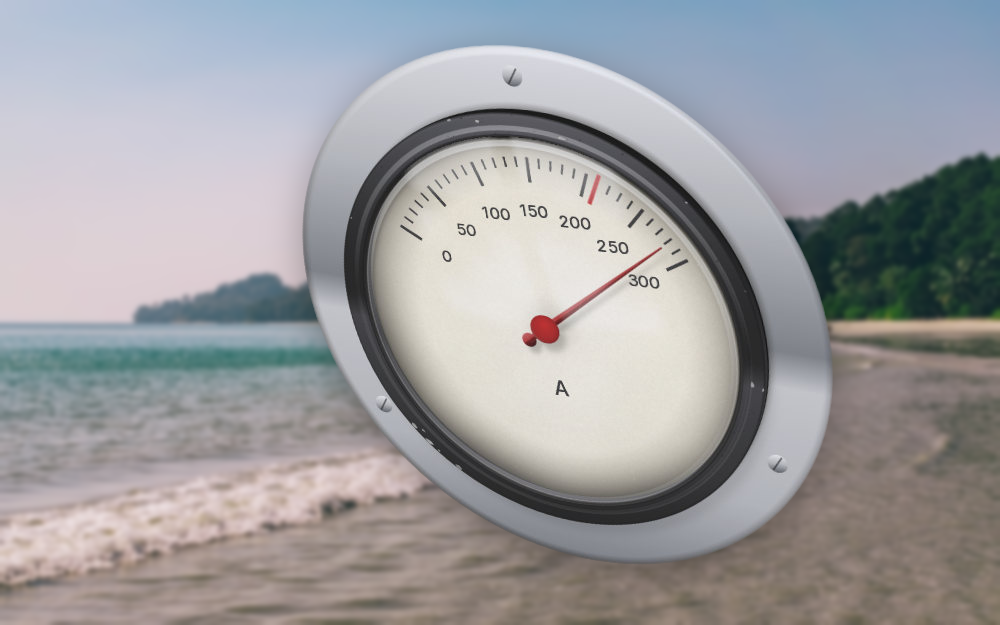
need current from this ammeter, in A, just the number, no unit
280
